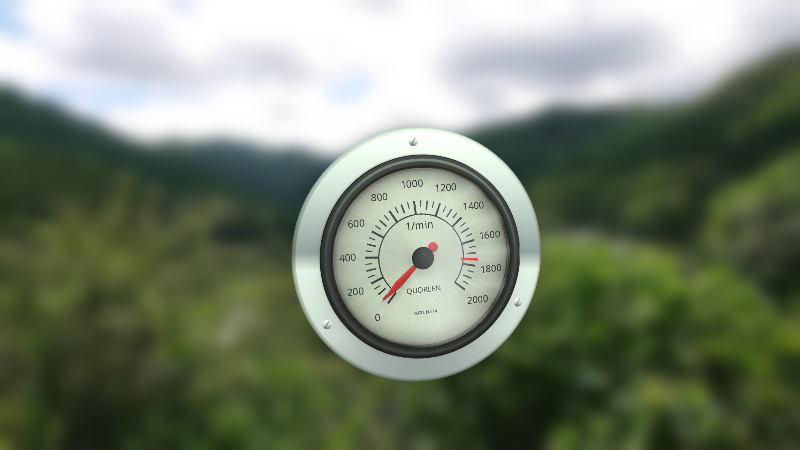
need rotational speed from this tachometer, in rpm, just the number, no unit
50
